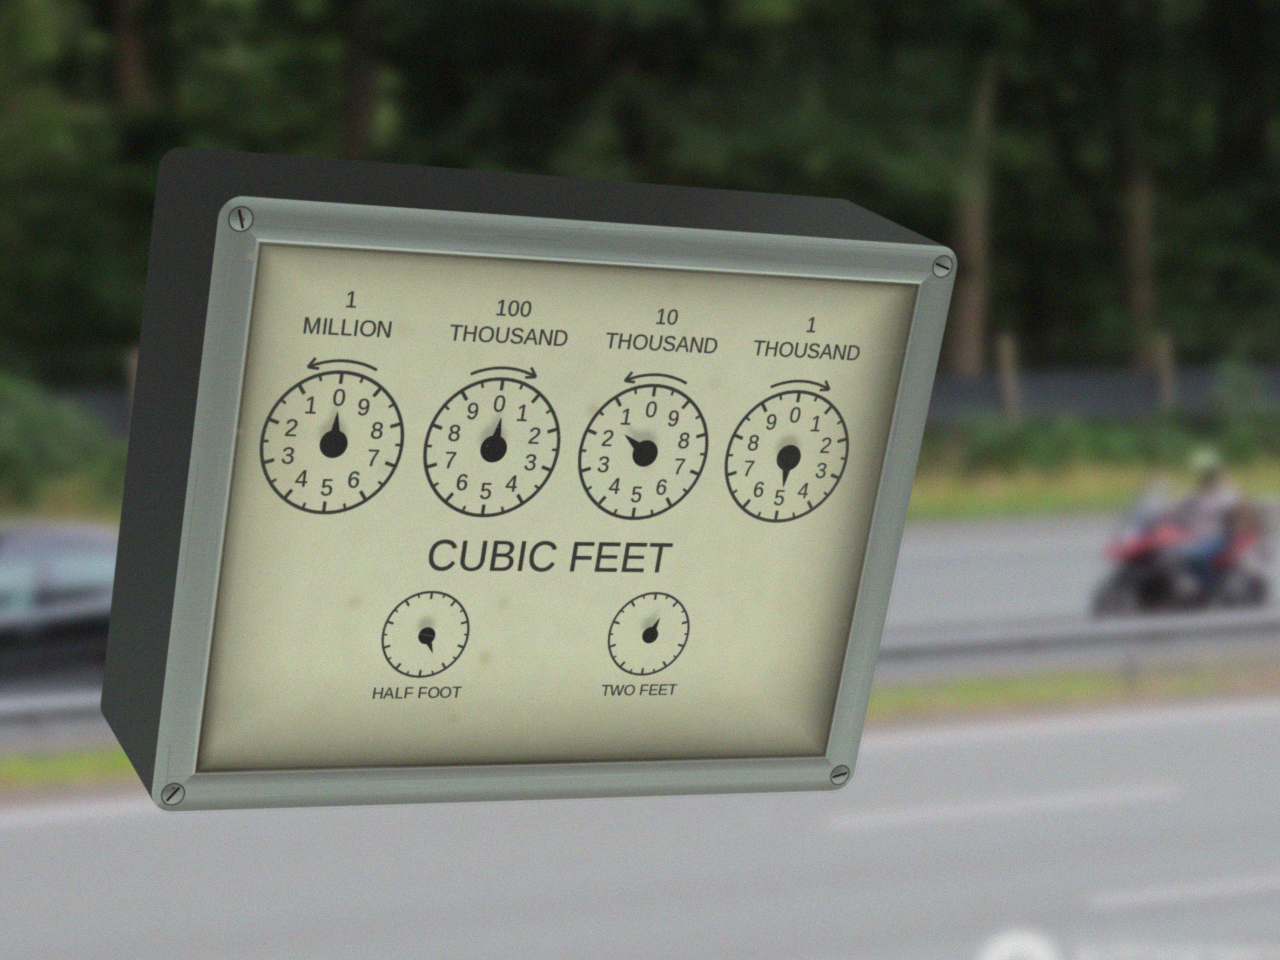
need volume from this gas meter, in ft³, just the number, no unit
1500
